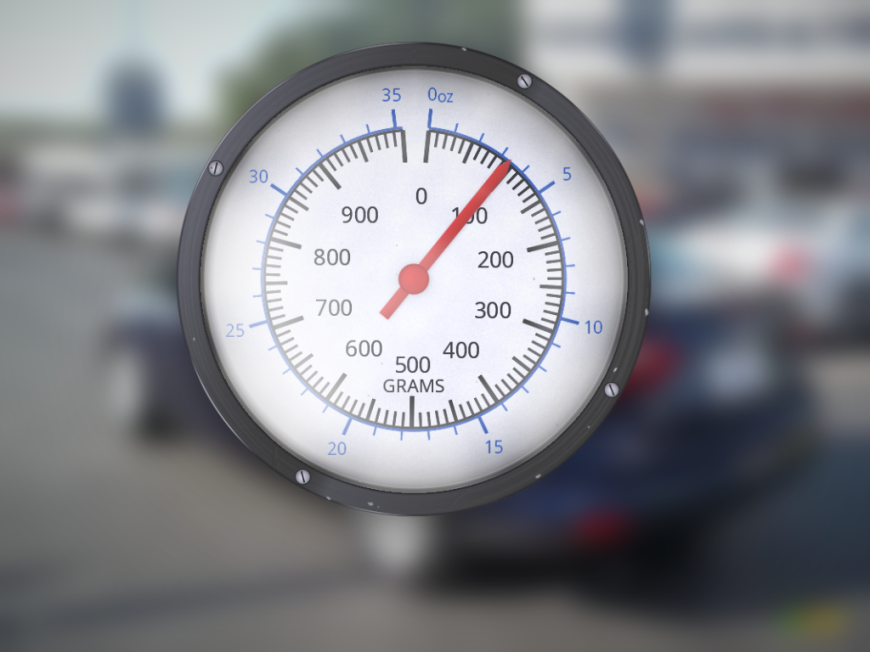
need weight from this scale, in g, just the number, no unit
95
